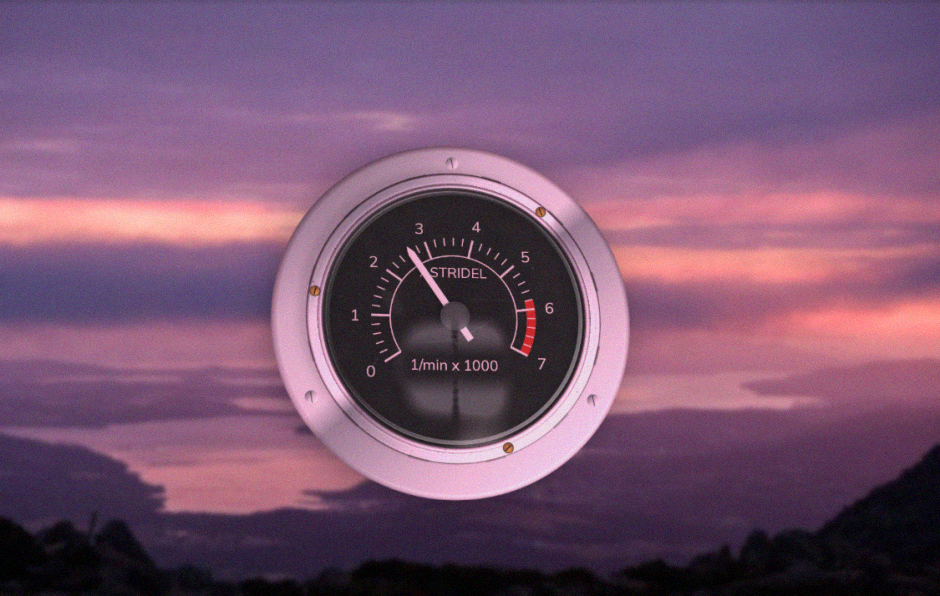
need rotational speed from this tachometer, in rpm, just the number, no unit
2600
